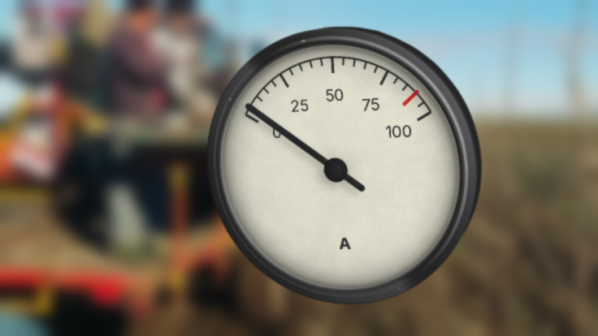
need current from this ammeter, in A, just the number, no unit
5
